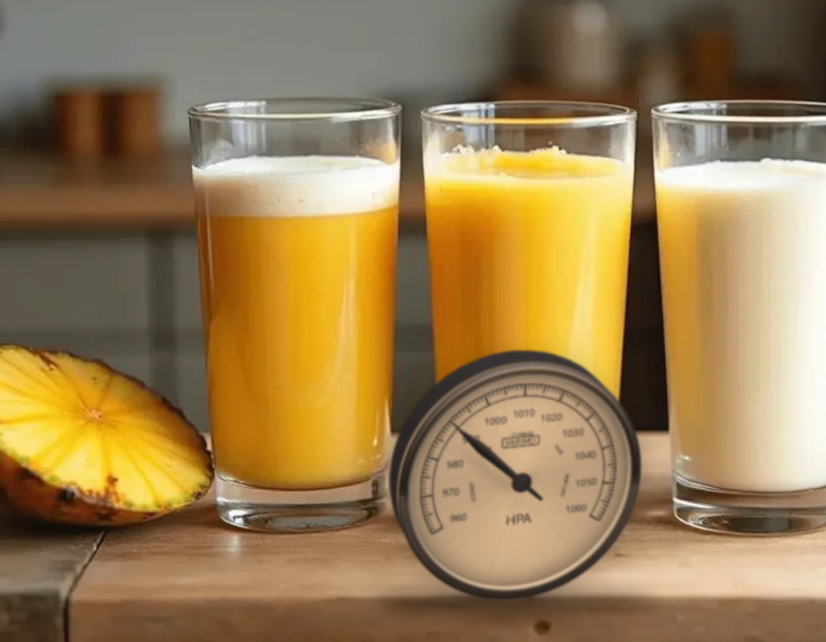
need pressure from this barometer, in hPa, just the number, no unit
990
